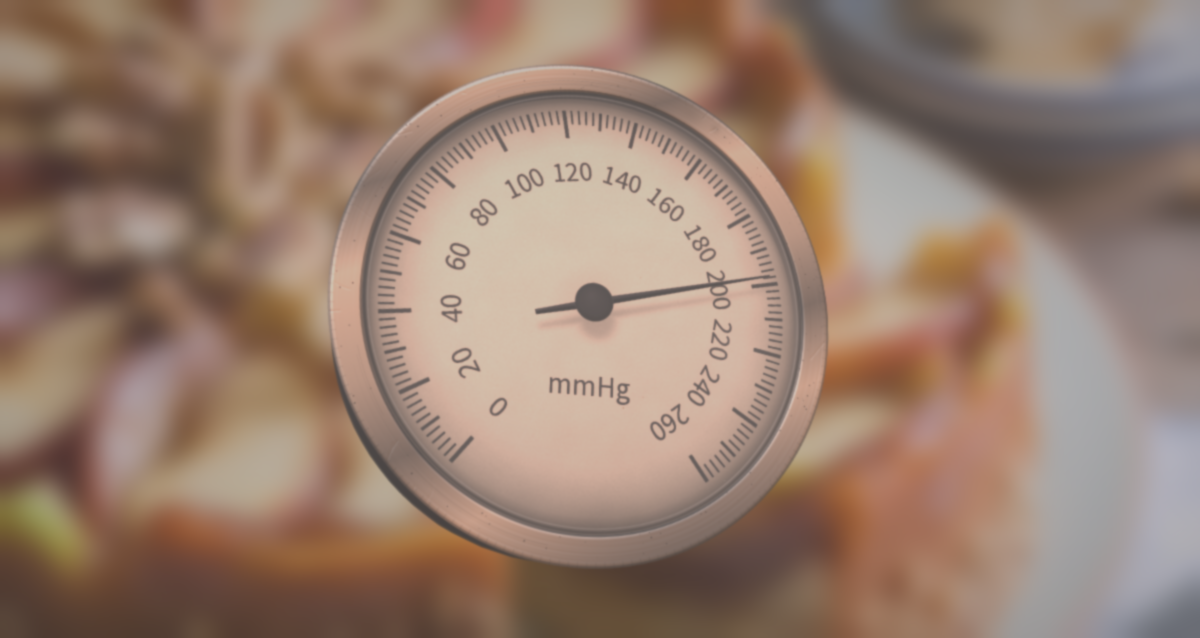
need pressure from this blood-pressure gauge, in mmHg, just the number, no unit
198
